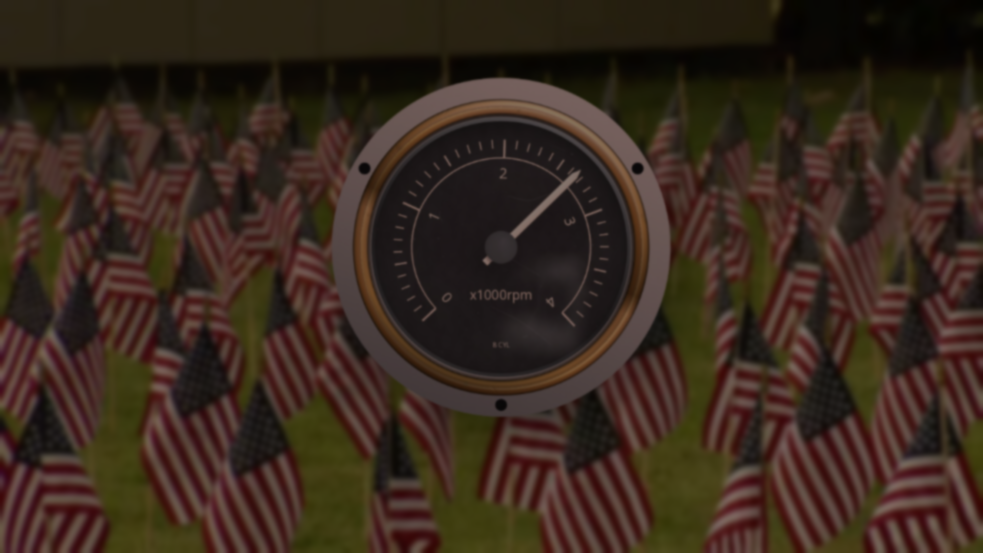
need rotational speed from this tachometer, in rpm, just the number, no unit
2650
